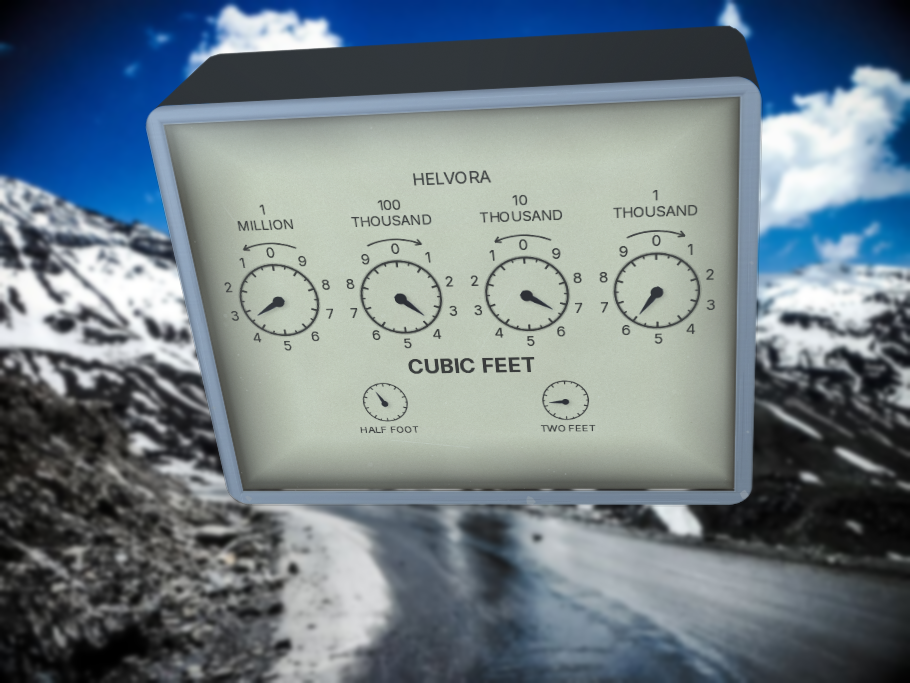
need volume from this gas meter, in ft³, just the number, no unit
336600
